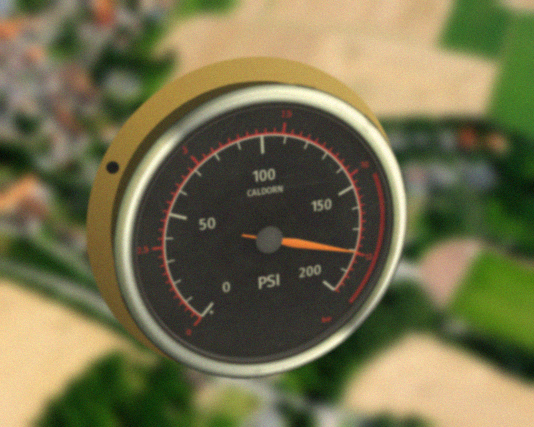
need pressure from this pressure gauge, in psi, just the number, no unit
180
